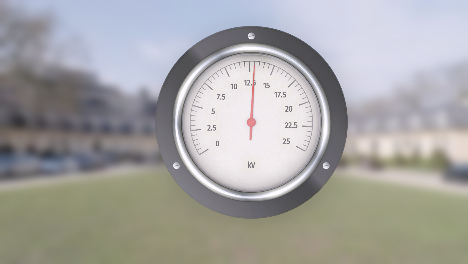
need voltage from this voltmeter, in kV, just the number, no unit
13
